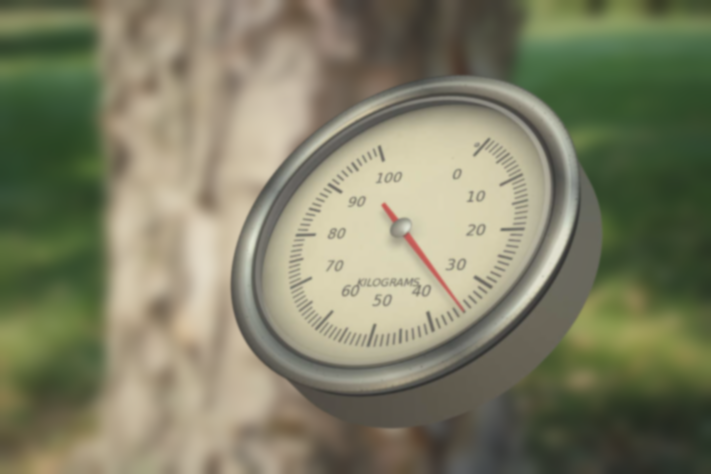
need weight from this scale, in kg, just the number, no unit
35
